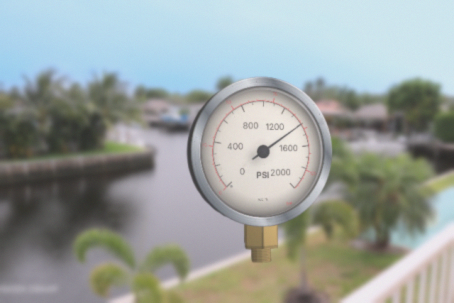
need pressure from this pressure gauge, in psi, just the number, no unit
1400
